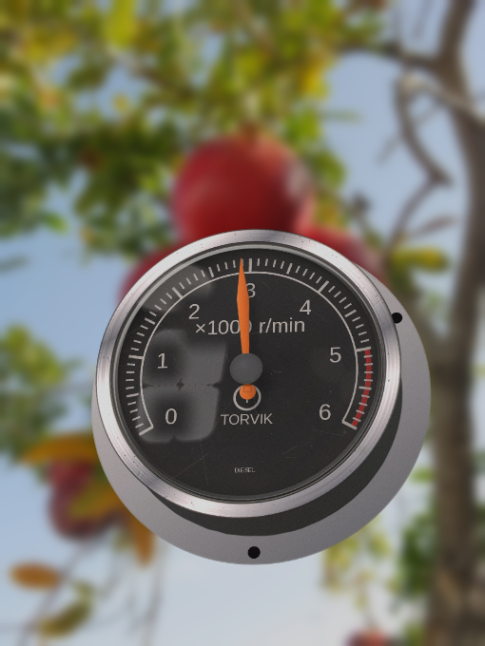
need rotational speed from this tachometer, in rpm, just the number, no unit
2900
